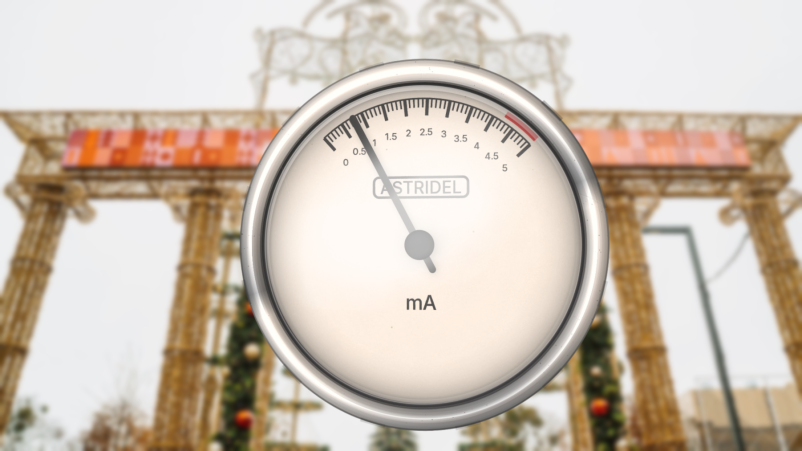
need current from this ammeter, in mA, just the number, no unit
0.8
